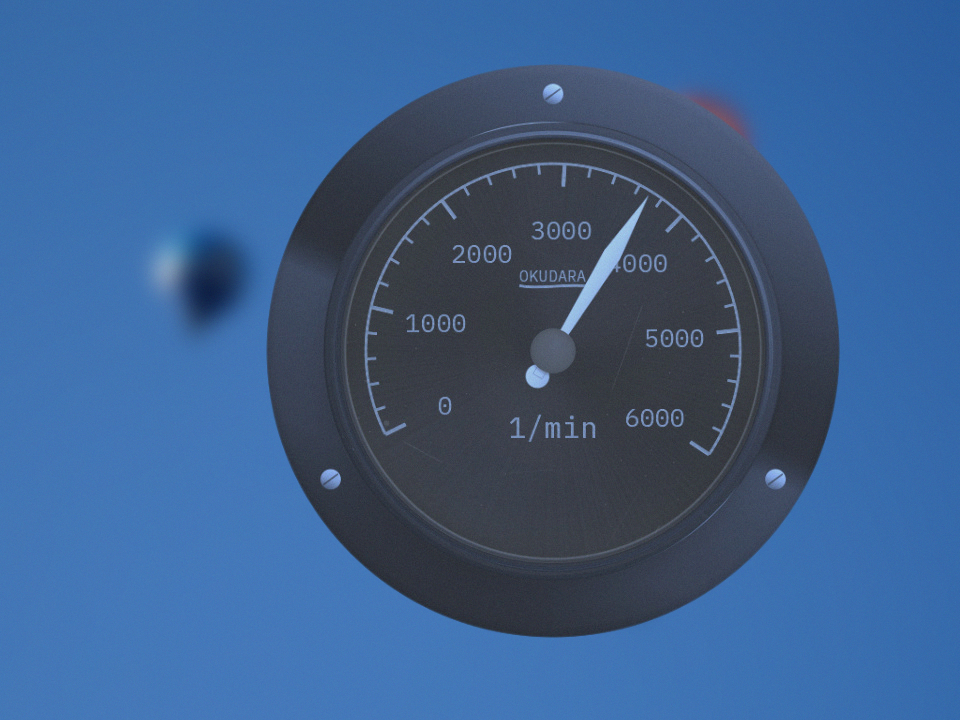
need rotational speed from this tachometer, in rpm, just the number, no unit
3700
